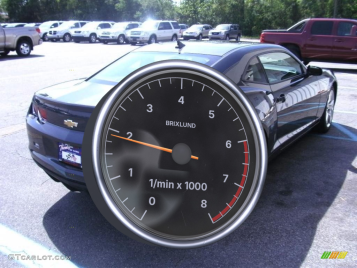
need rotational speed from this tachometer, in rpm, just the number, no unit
1875
